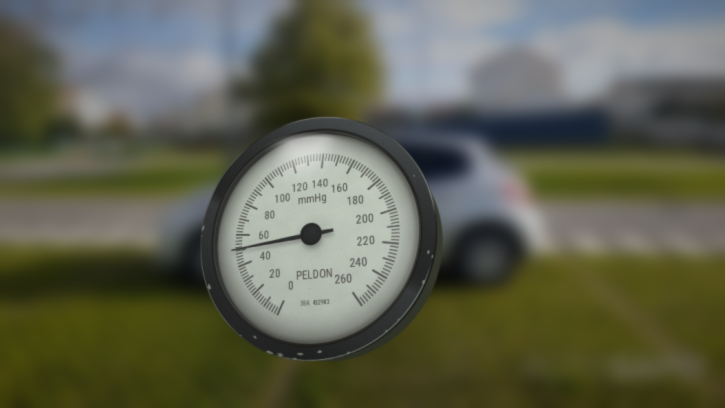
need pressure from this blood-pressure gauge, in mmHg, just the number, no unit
50
